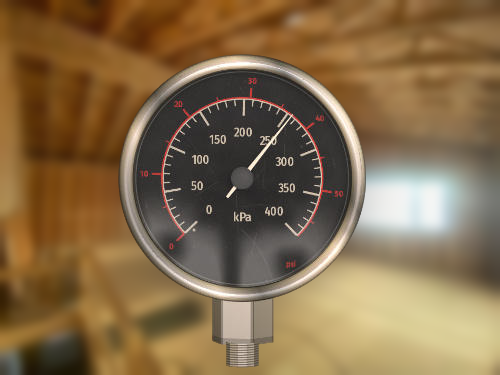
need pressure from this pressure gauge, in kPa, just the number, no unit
255
